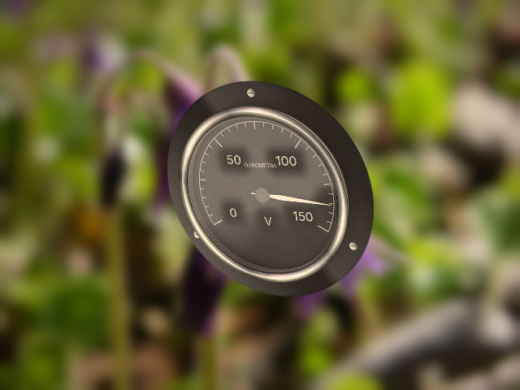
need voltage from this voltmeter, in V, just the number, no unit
135
